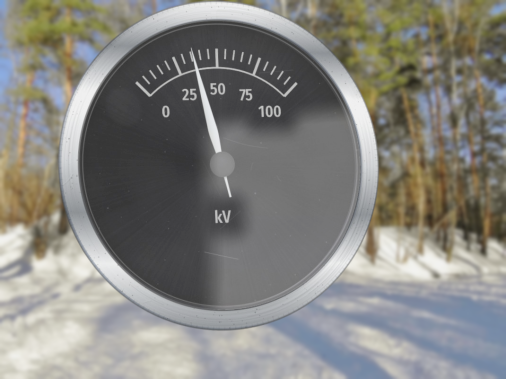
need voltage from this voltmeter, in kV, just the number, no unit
35
